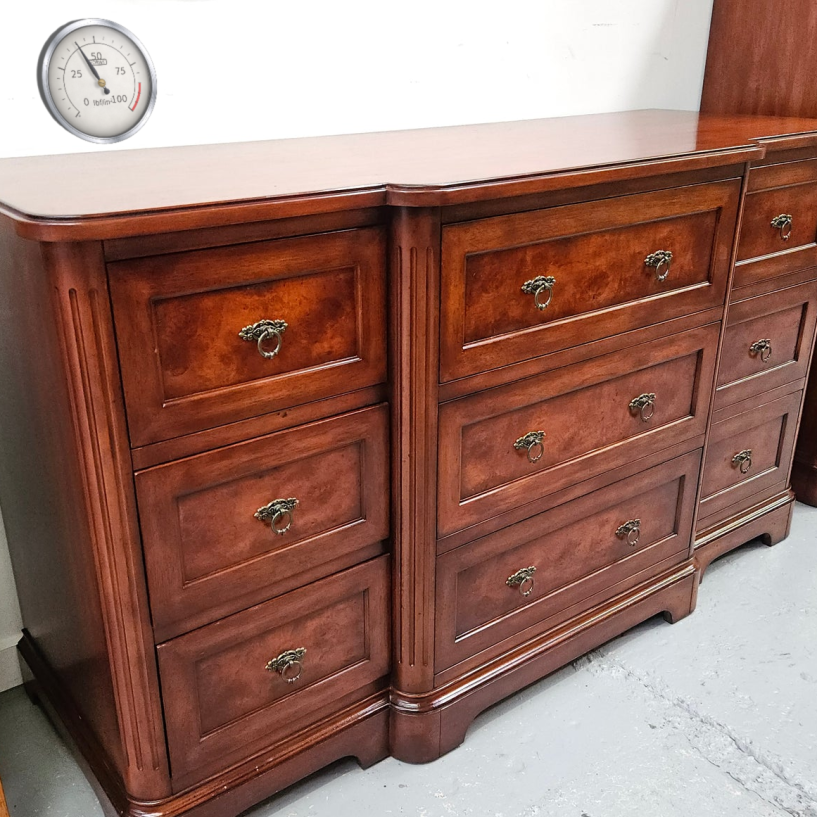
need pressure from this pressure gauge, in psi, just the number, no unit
40
